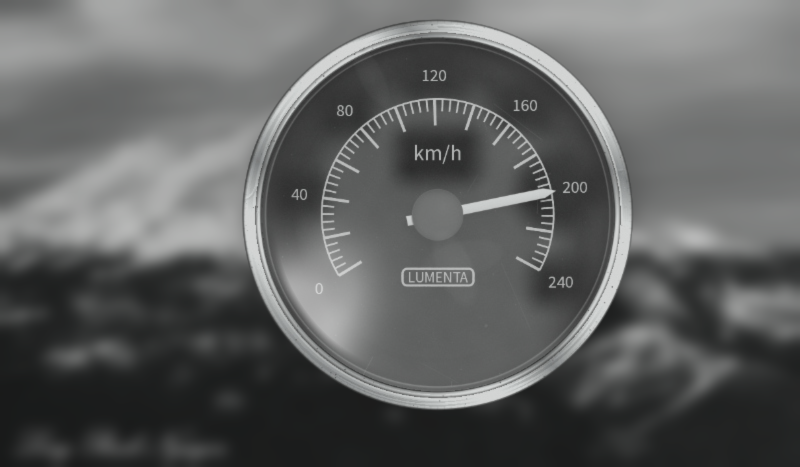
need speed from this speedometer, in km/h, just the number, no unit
200
